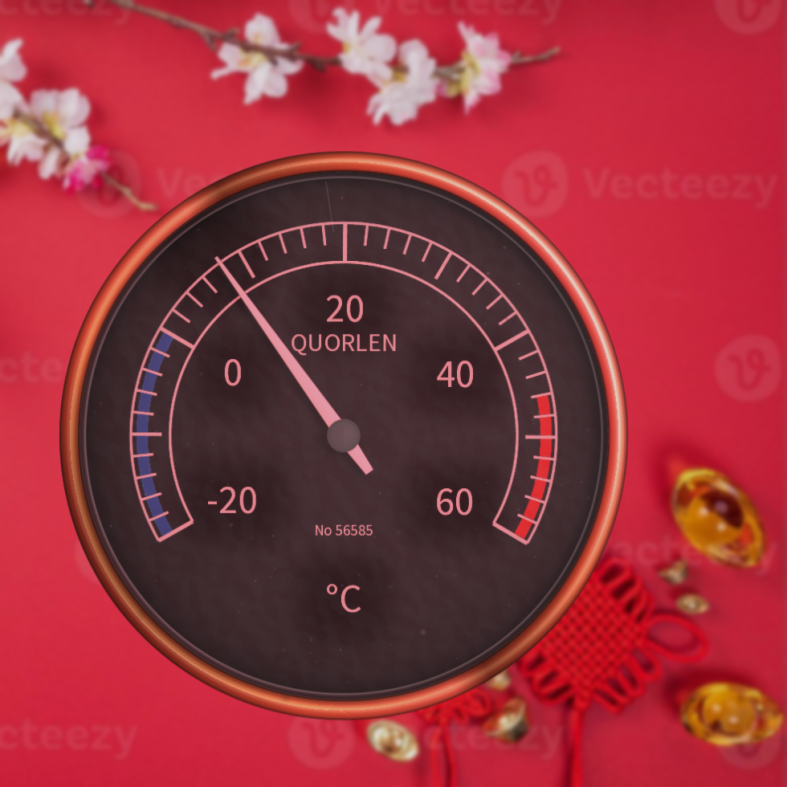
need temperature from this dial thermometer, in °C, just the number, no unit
8
